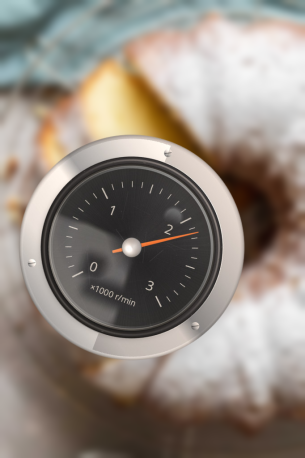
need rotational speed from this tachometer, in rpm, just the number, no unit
2150
